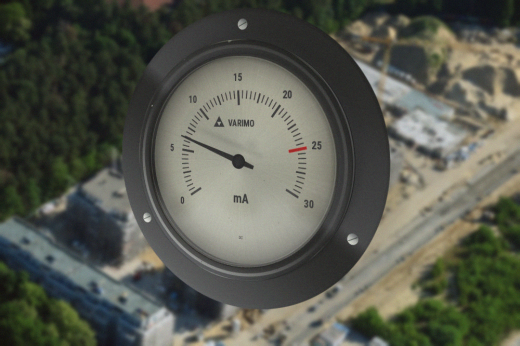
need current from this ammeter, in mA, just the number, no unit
6.5
